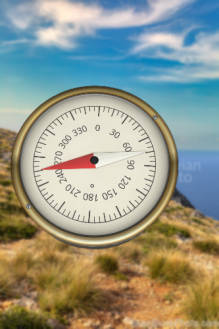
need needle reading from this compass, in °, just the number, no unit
255
